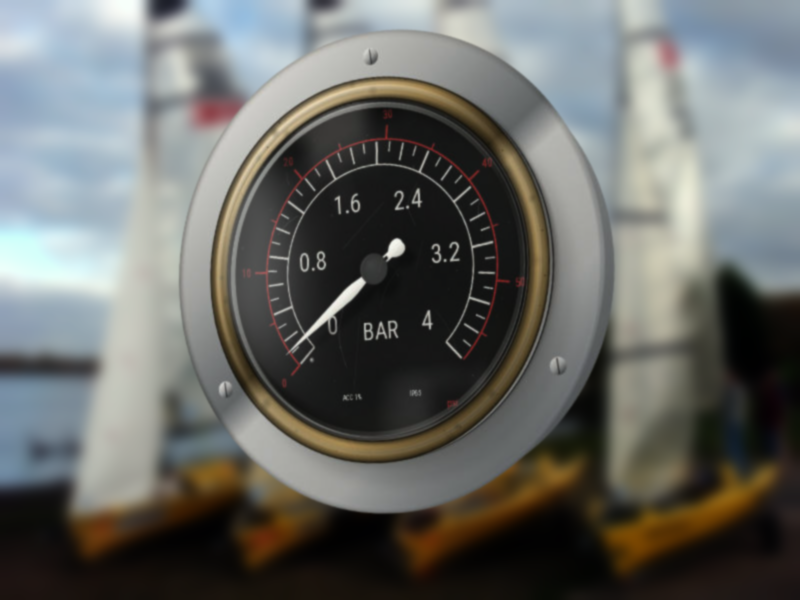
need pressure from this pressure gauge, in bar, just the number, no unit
0.1
